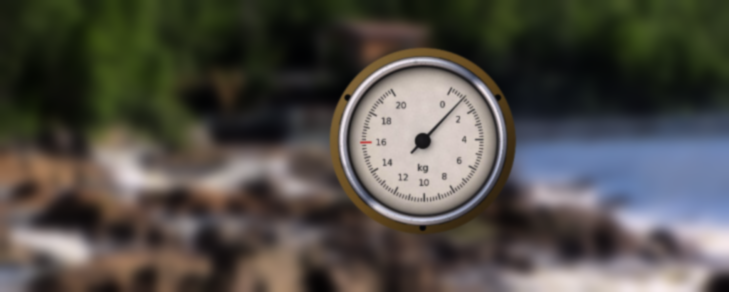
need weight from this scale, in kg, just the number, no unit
1
